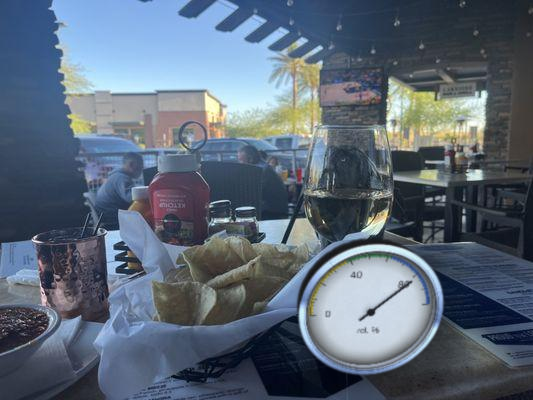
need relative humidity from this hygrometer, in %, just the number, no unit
80
